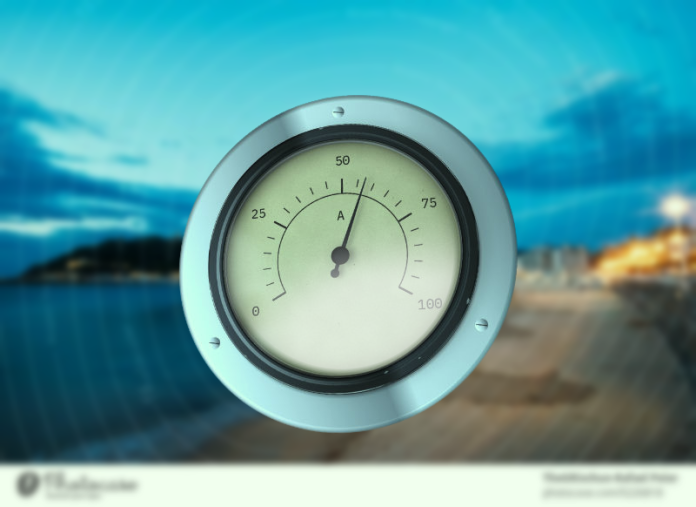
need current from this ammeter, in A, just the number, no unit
57.5
